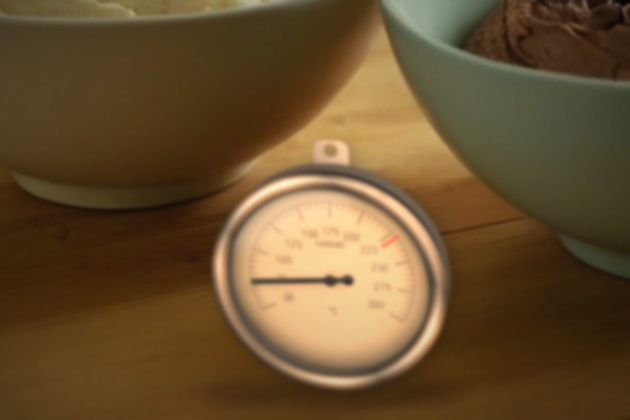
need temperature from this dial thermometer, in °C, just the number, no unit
75
